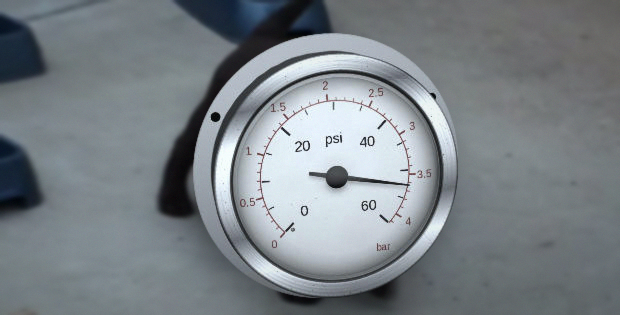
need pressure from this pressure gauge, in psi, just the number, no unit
52.5
